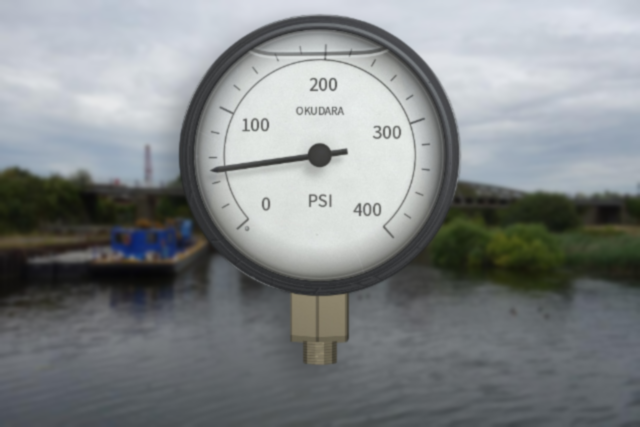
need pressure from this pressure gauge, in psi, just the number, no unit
50
